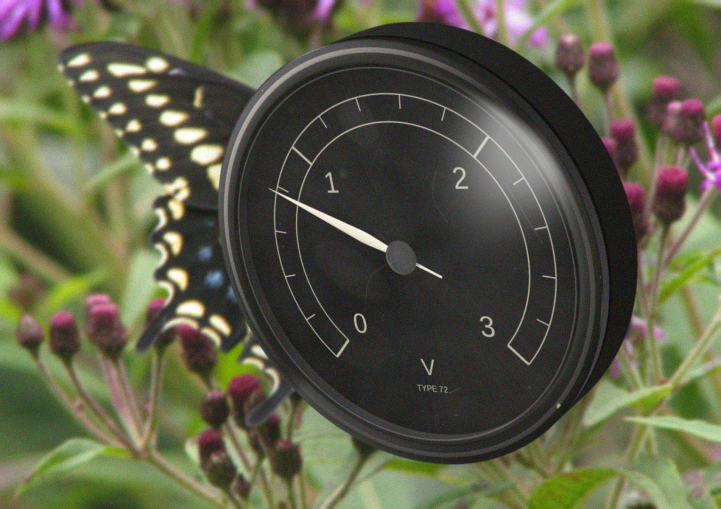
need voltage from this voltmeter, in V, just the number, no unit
0.8
